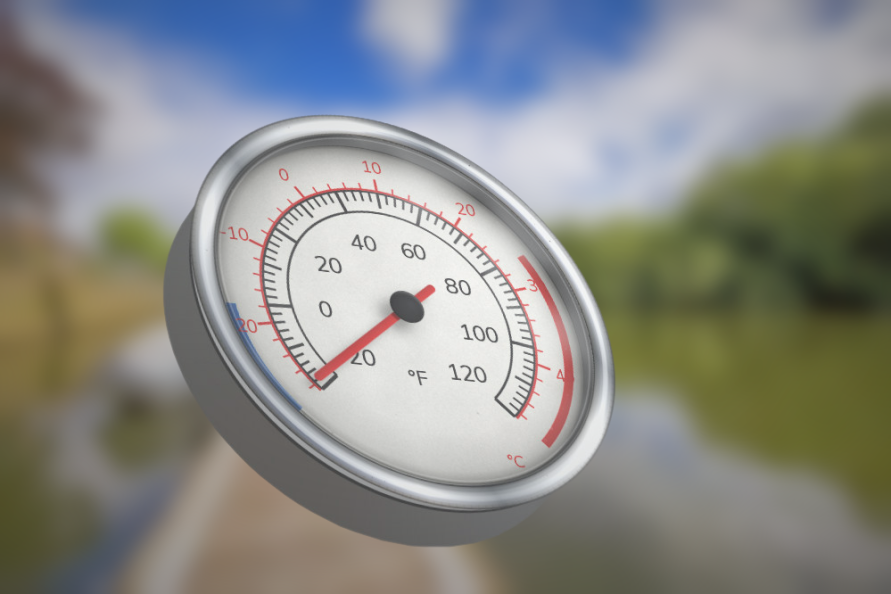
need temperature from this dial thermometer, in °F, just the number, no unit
-18
